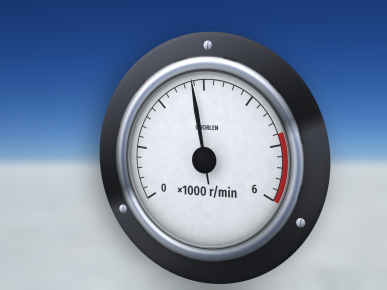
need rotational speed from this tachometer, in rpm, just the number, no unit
2800
